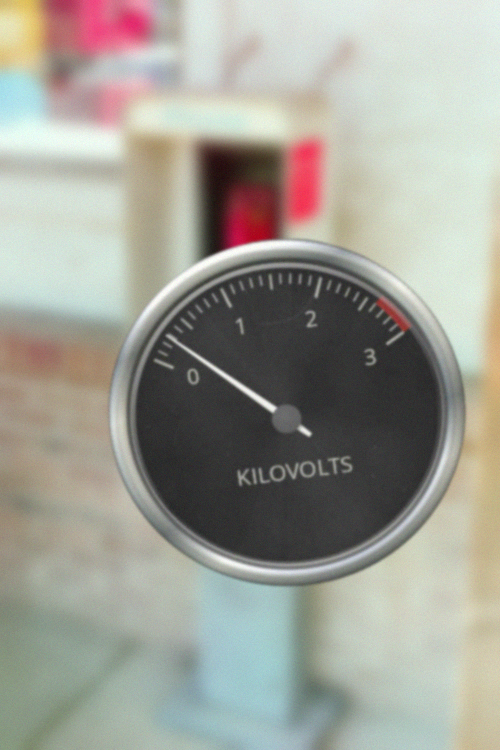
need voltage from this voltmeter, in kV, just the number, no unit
0.3
